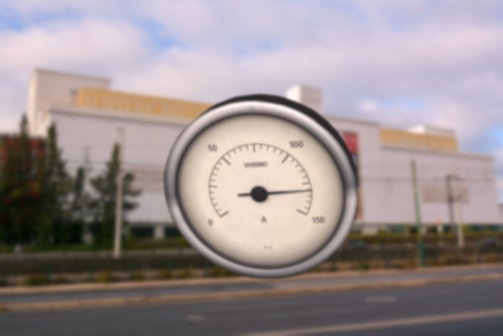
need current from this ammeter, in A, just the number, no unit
130
